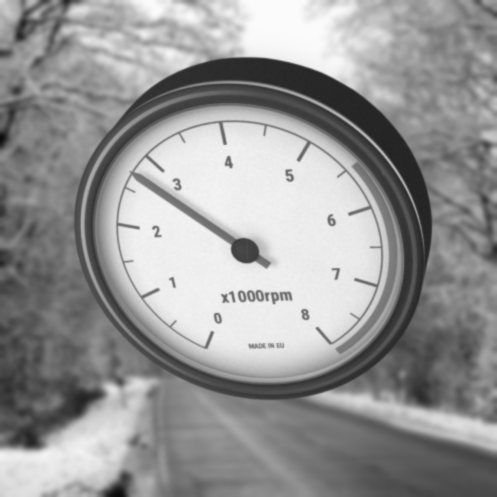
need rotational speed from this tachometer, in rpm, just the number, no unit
2750
